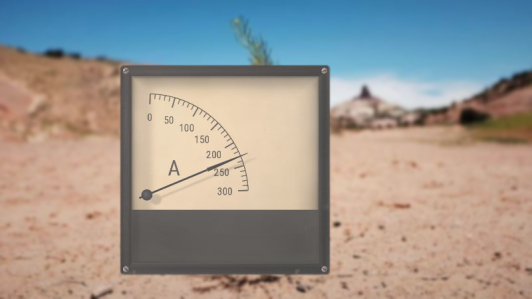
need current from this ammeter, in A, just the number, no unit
230
